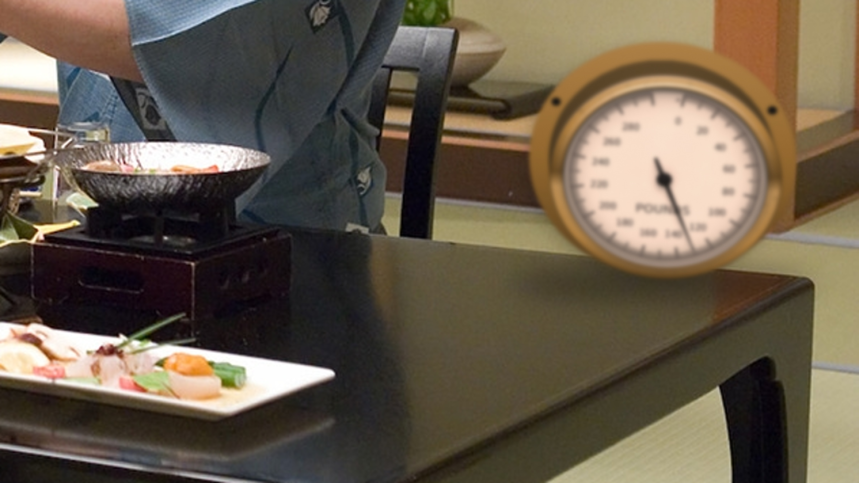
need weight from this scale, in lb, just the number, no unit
130
